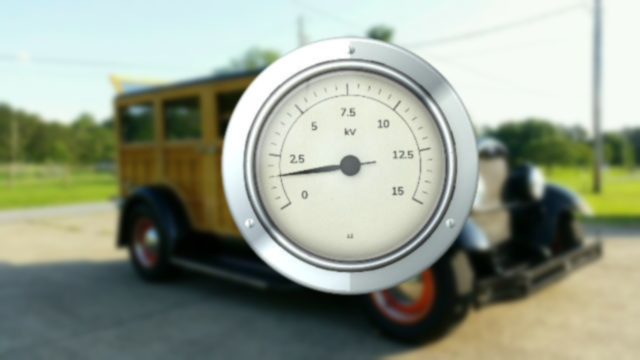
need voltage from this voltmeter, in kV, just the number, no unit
1.5
